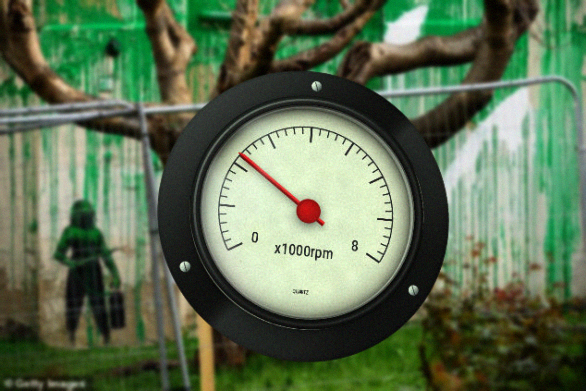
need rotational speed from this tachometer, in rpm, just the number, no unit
2200
